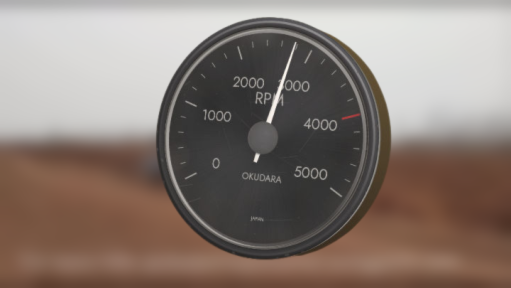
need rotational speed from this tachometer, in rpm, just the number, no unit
2800
